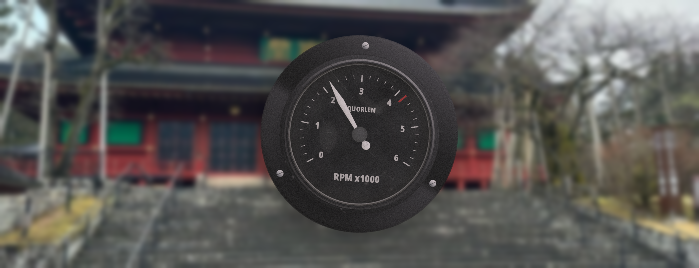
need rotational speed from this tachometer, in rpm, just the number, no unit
2200
